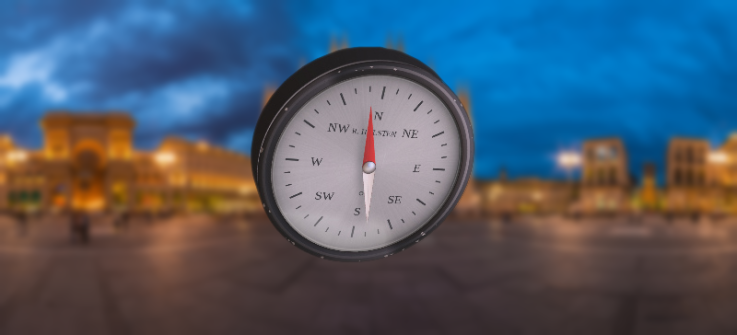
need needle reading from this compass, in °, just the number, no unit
350
